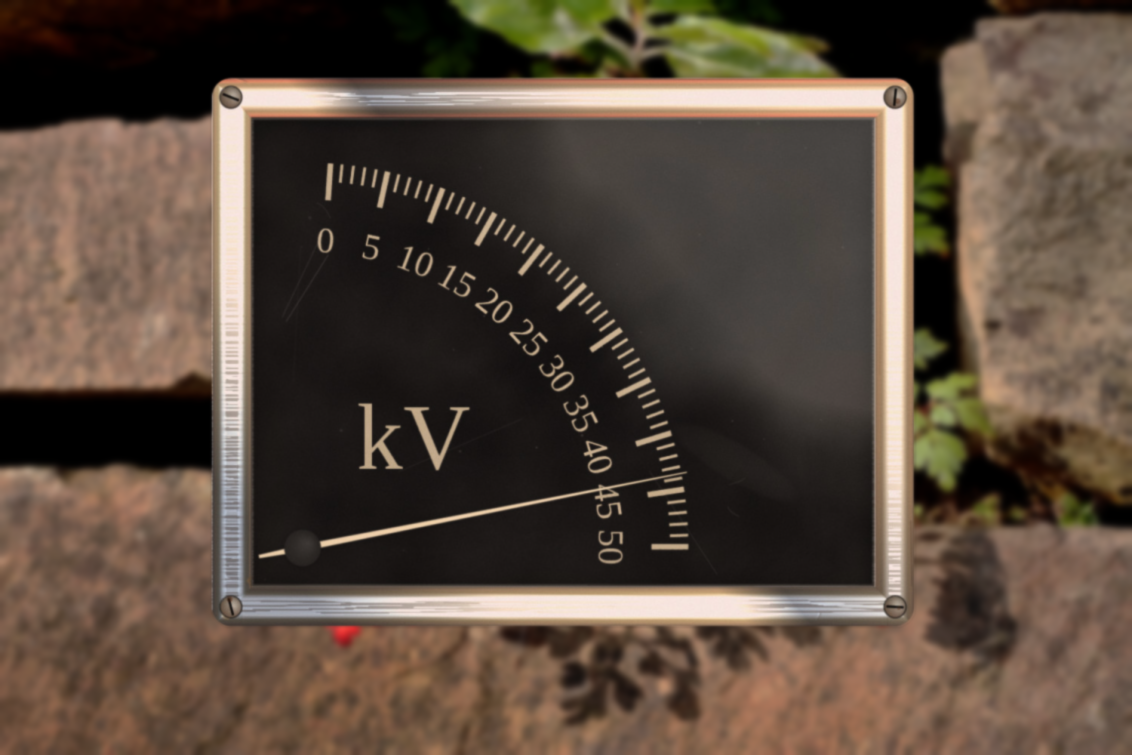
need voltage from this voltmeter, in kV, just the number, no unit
43.5
